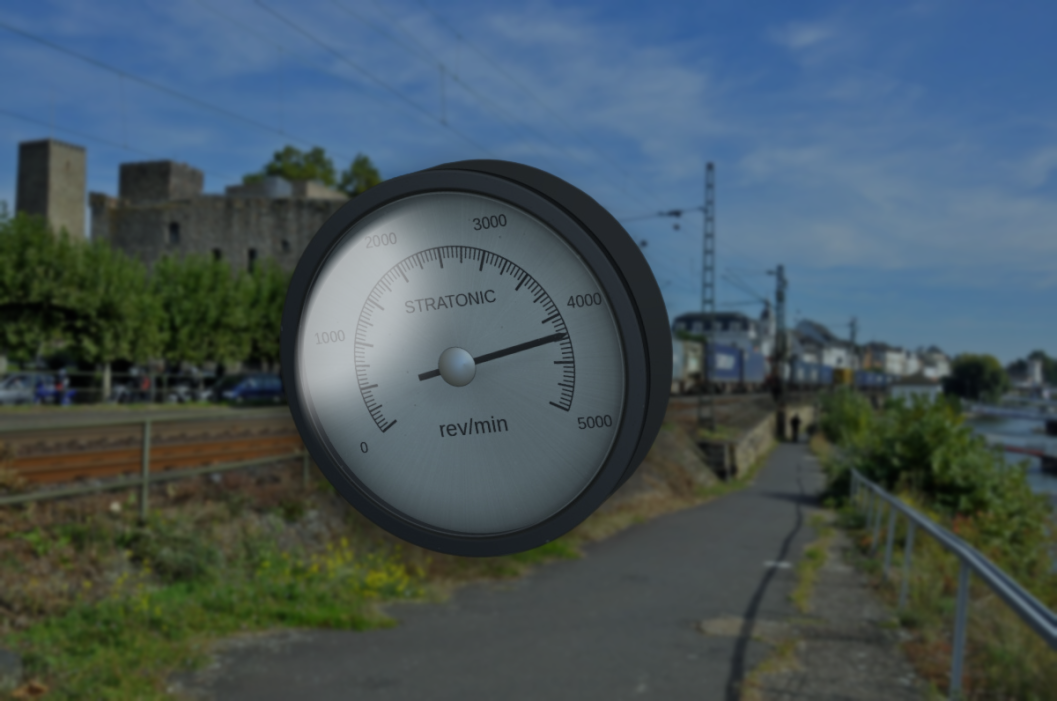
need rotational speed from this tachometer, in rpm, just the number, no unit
4200
